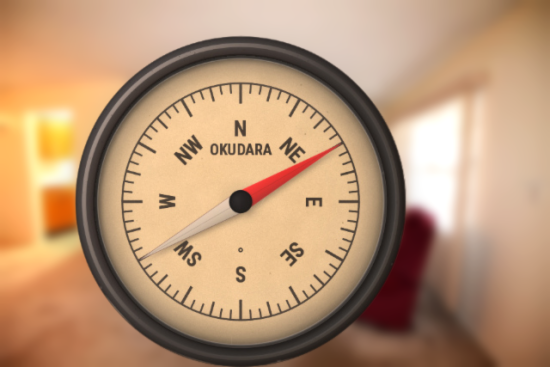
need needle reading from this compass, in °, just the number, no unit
60
